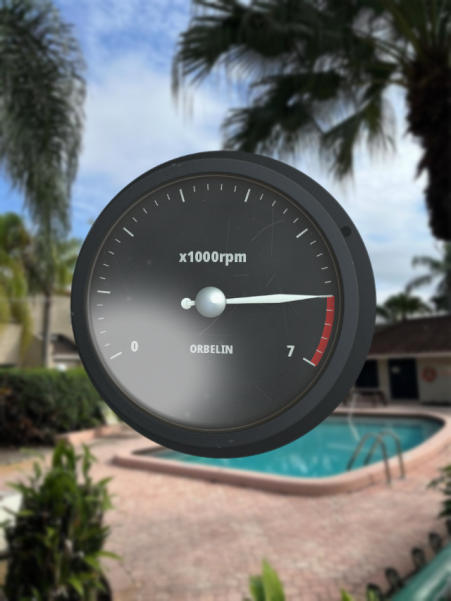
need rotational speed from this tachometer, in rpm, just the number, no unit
6000
